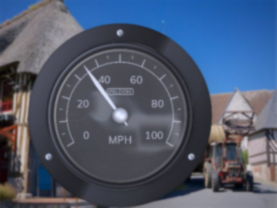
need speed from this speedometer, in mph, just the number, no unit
35
